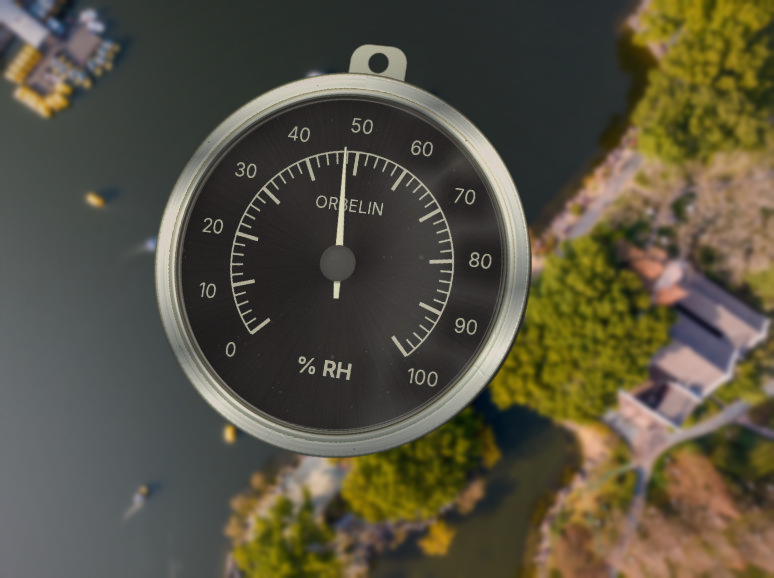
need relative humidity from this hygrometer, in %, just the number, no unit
48
